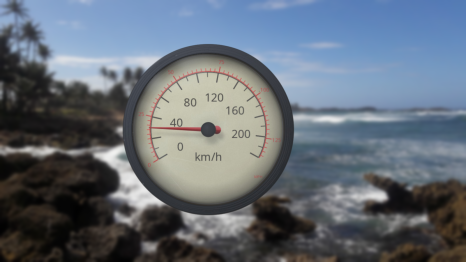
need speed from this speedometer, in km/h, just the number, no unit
30
